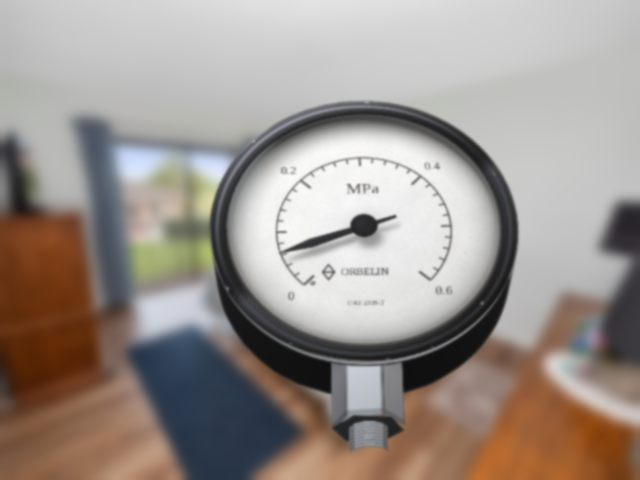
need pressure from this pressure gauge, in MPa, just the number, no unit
0.06
